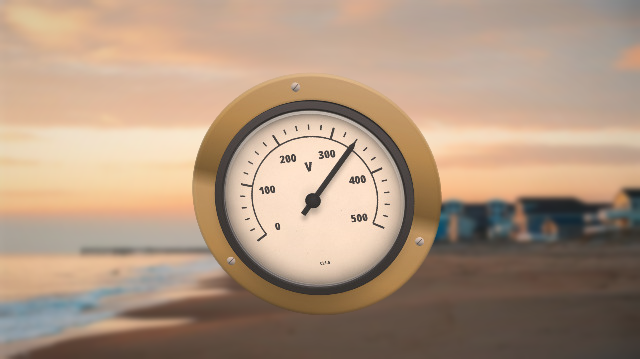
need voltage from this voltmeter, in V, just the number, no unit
340
